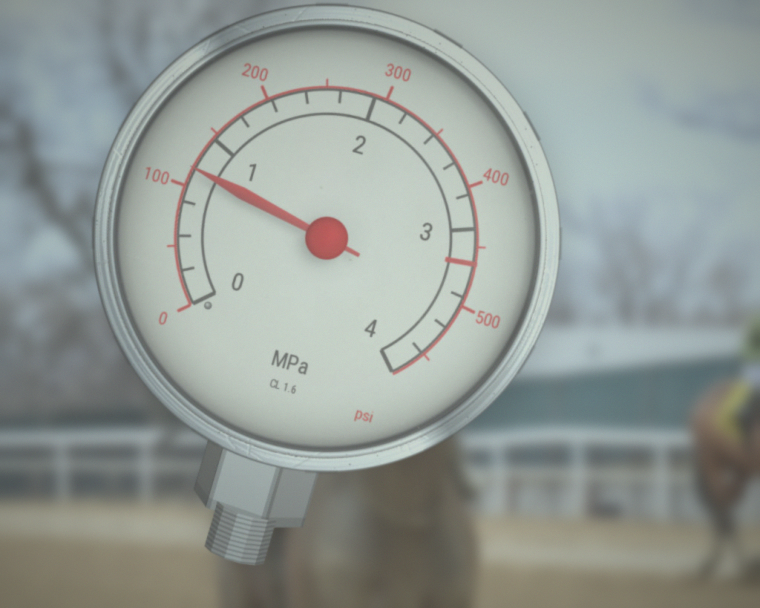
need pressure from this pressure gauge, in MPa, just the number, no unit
0.8
